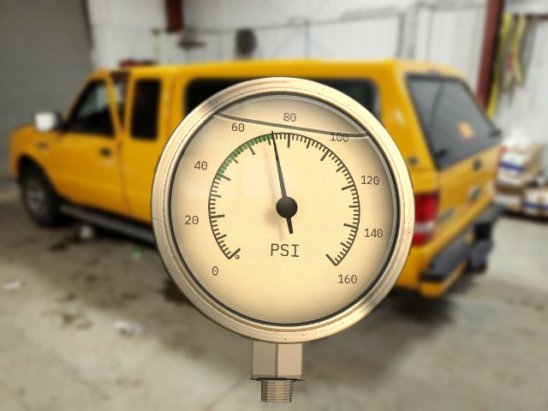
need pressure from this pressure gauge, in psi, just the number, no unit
72
